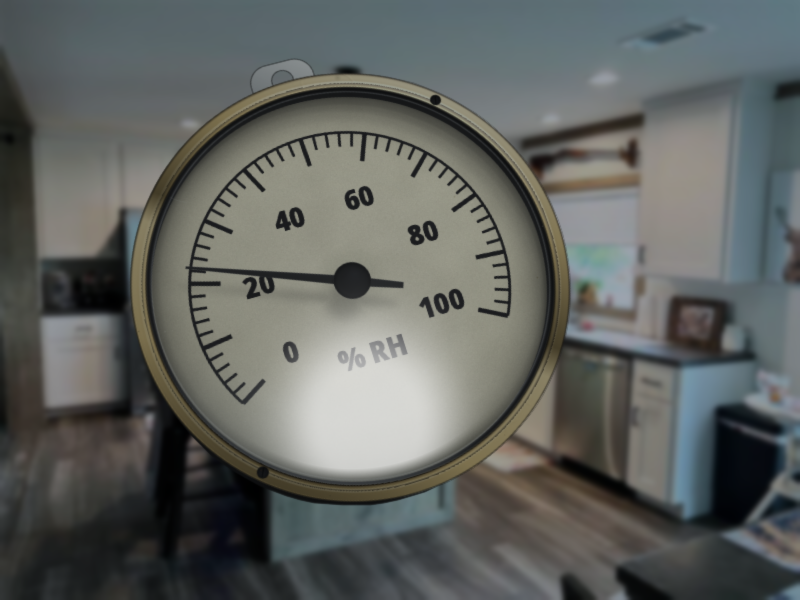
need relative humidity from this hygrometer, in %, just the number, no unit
22
